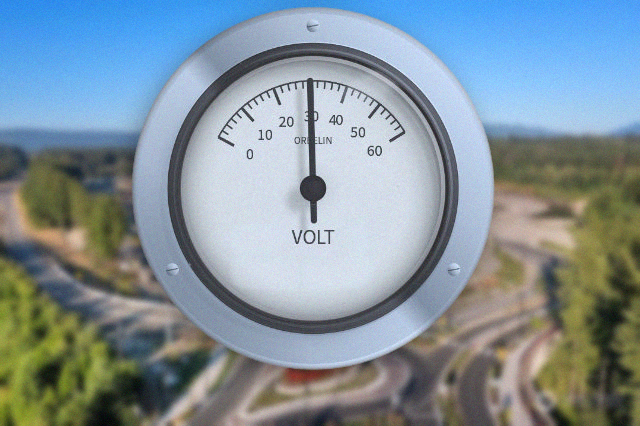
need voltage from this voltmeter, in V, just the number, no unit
30
